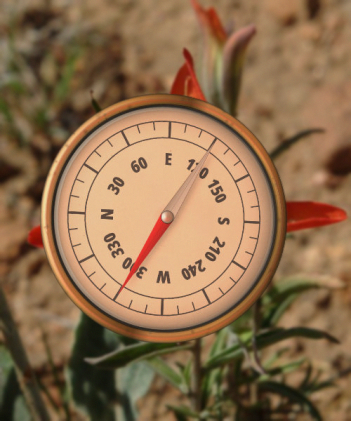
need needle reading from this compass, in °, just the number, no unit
300
